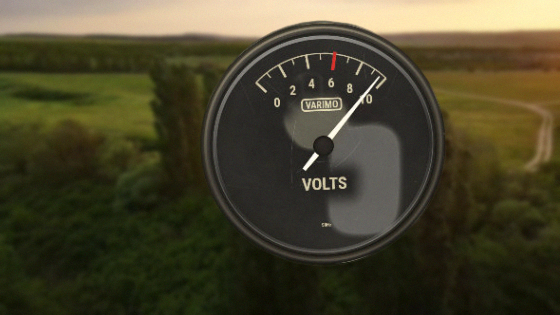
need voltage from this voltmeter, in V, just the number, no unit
9.5
